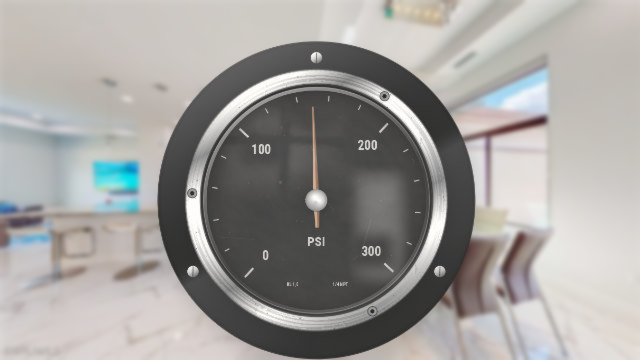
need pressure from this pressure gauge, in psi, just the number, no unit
150
